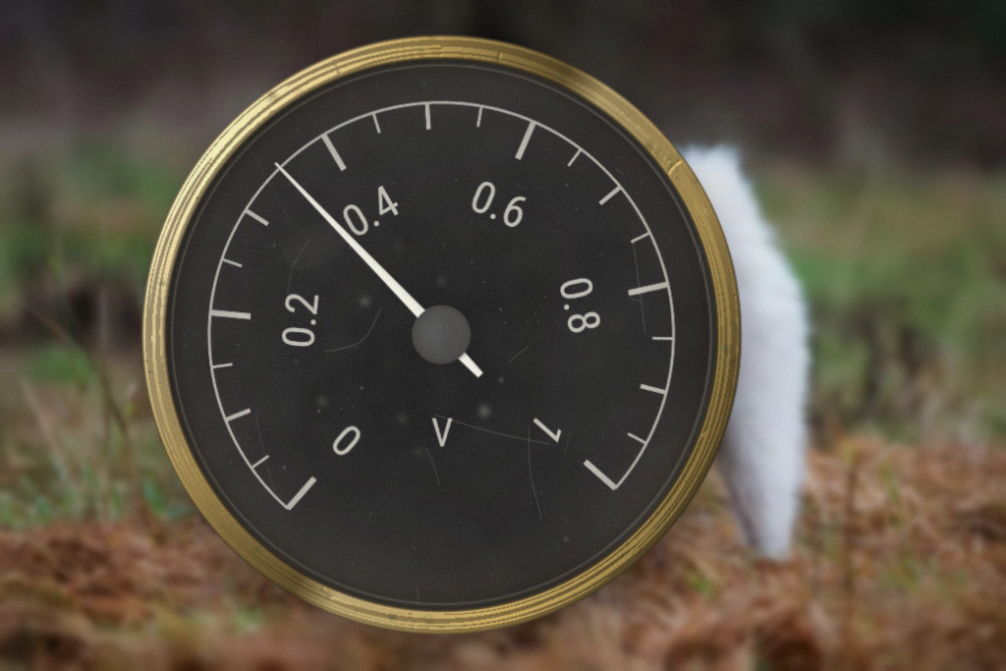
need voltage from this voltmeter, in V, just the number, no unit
0.35
